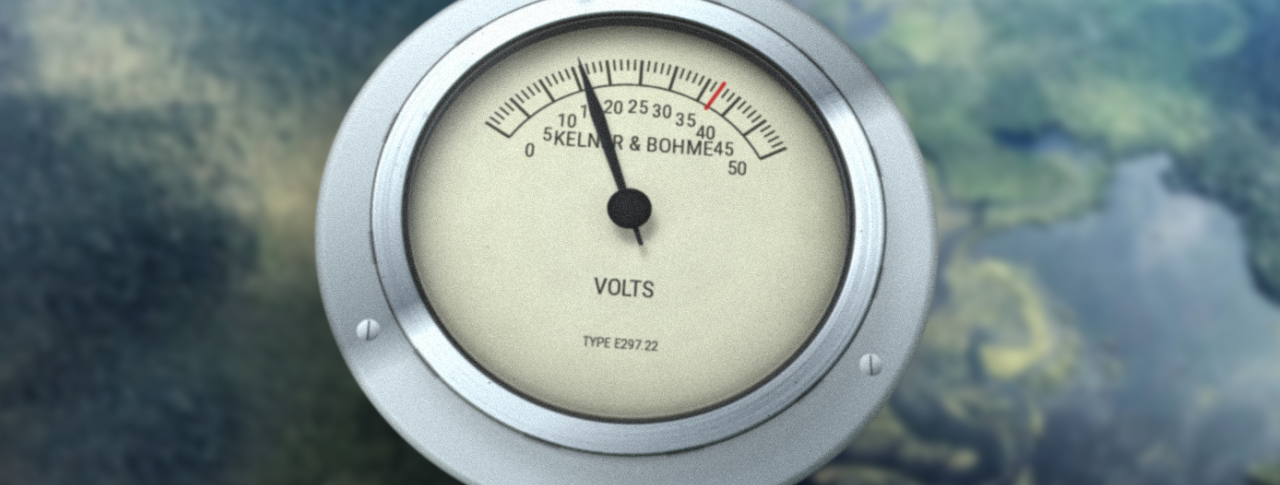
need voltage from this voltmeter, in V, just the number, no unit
16
